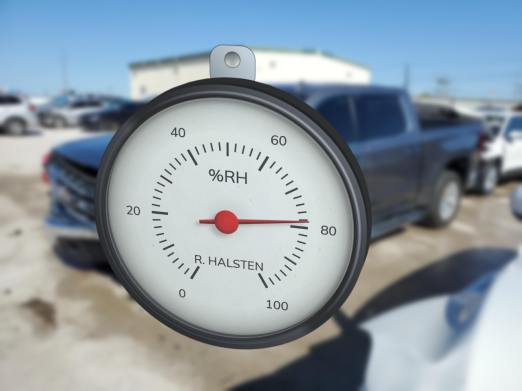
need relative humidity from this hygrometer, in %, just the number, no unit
78
